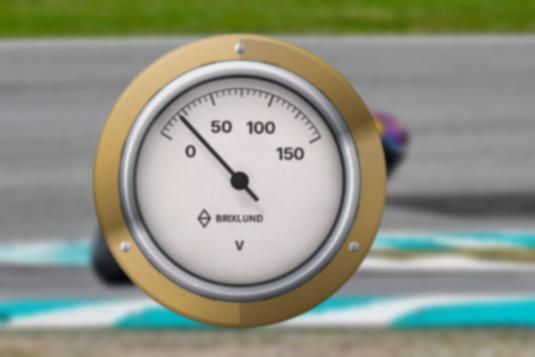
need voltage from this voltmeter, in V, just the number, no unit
20
